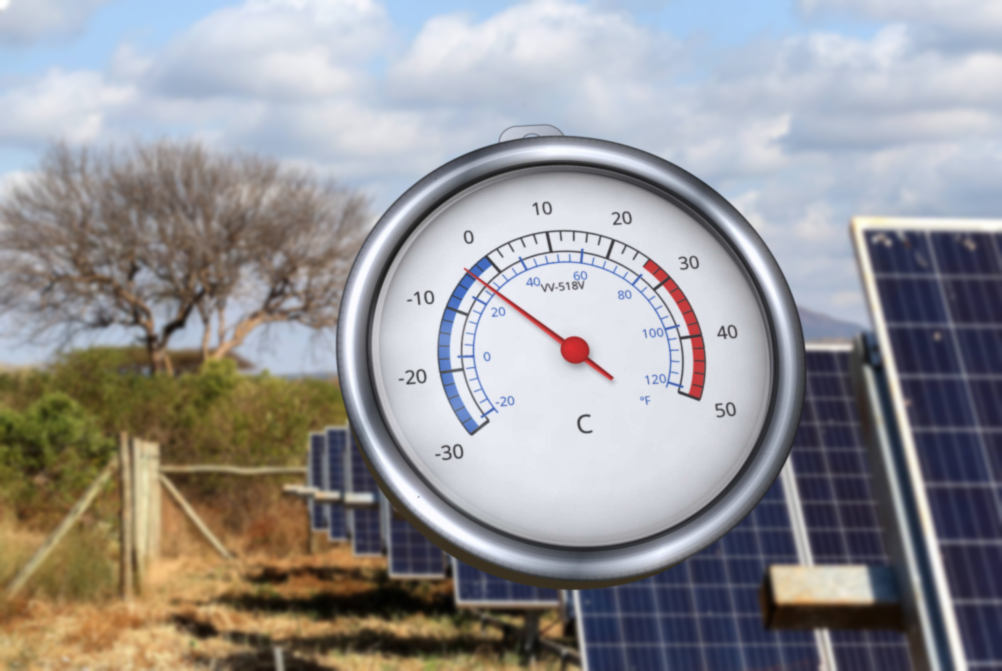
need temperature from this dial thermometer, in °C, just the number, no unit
-4
